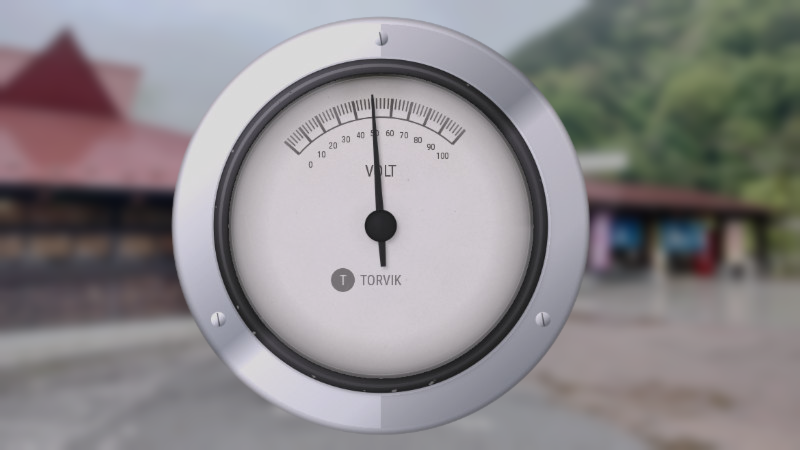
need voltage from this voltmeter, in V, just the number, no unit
50
